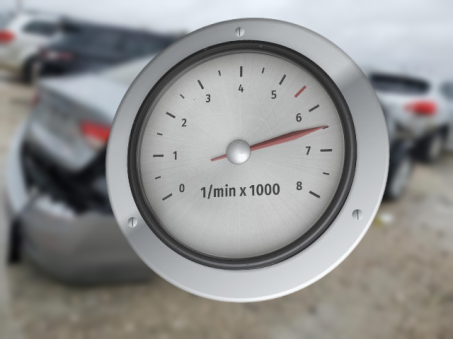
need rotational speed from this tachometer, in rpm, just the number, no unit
6500
